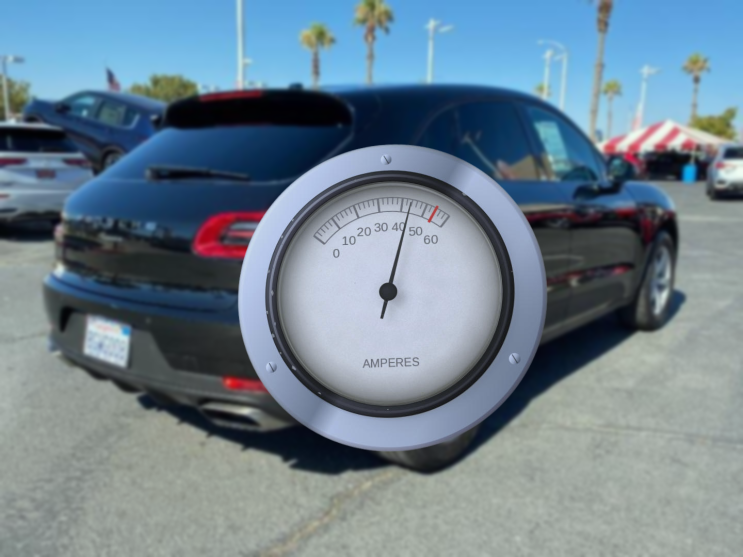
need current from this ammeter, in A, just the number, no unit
44
